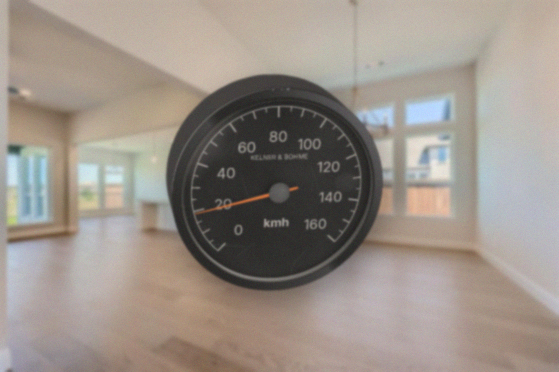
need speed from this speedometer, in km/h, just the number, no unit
20
